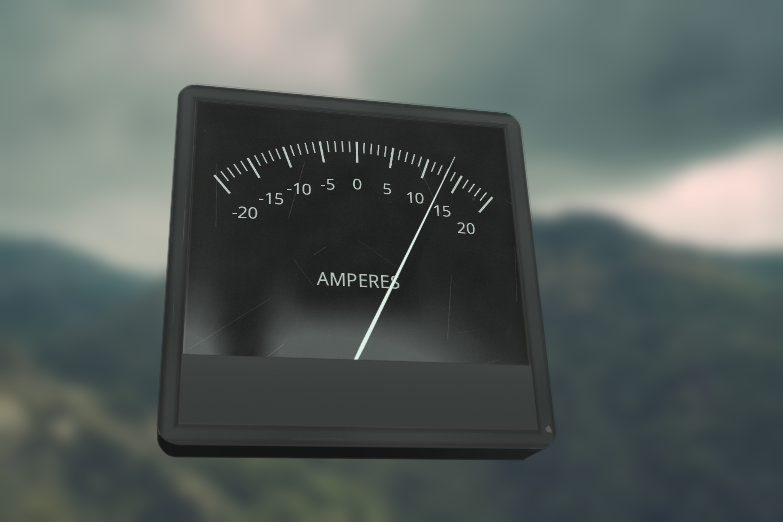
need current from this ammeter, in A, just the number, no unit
13
